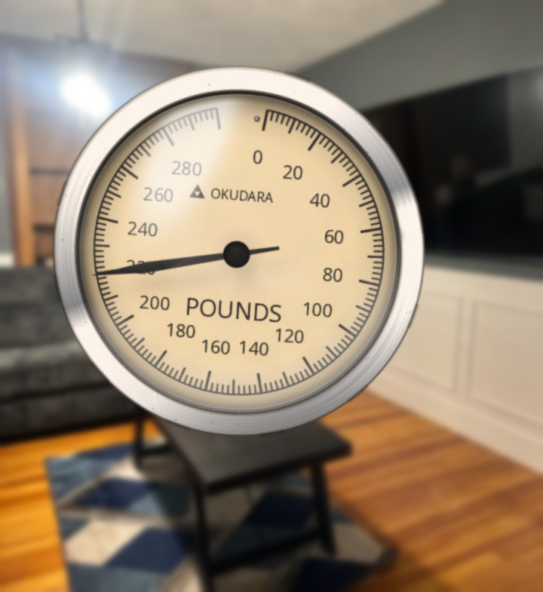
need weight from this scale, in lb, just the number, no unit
220
